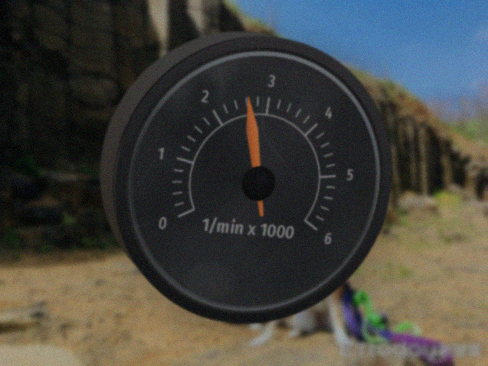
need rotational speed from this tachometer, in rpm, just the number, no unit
2600
